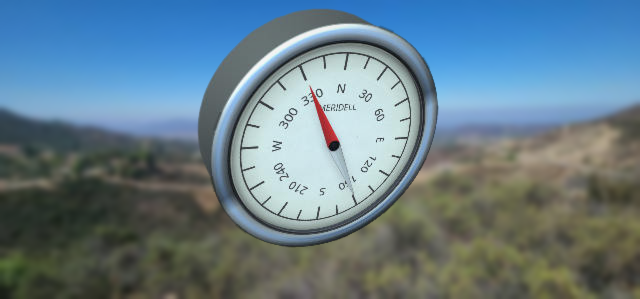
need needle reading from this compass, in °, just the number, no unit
330
